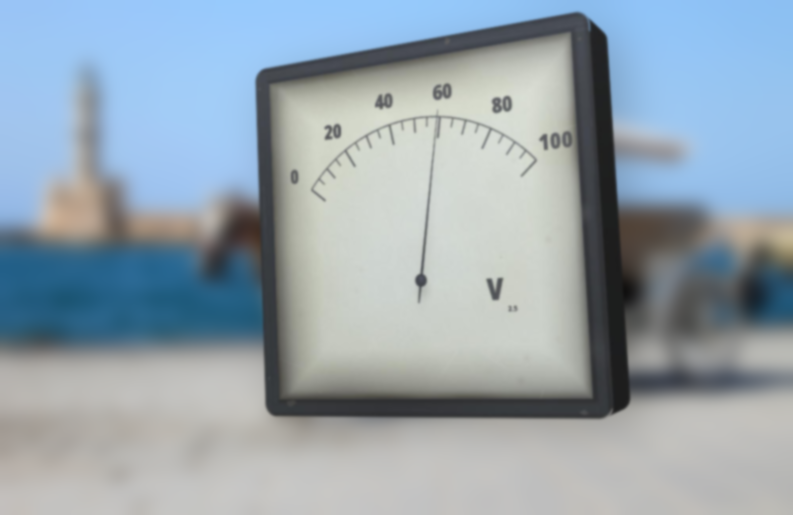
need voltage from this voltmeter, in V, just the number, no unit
60
